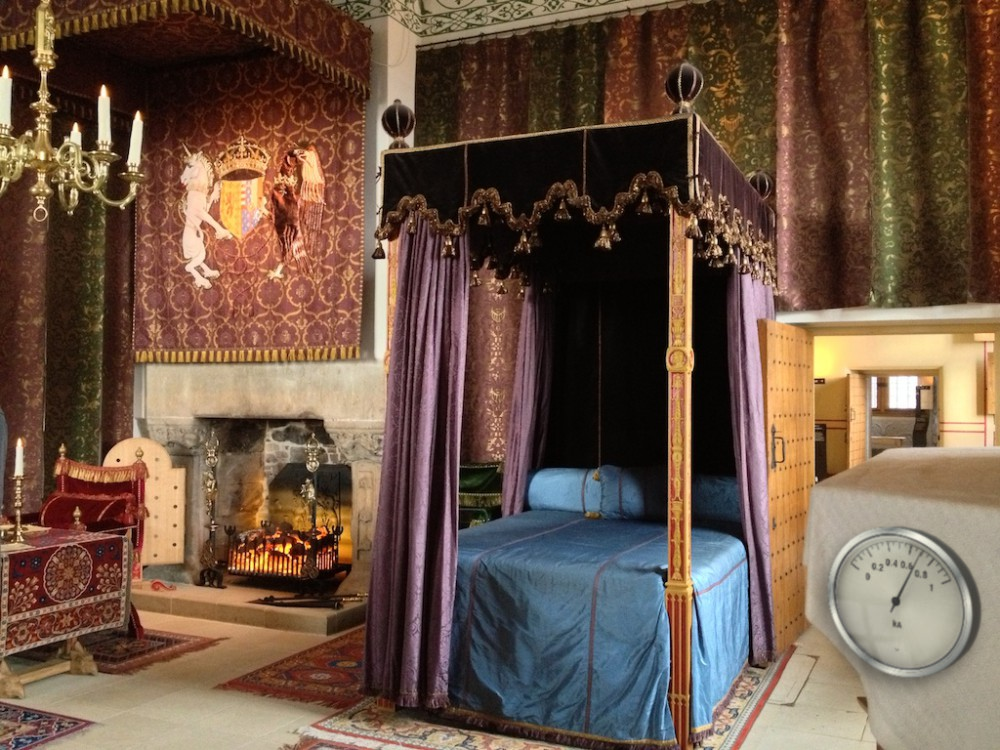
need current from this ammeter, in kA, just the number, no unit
0.7
